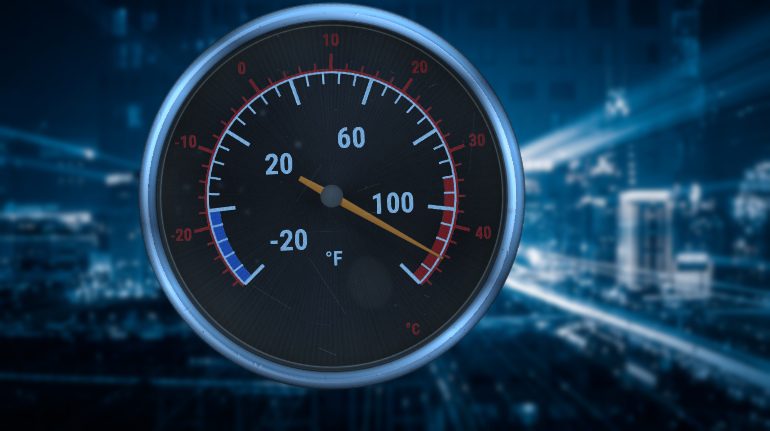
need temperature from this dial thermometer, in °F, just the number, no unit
112
